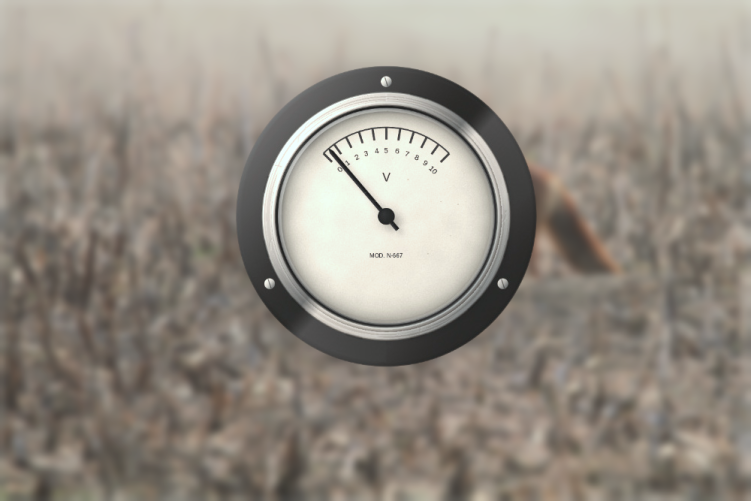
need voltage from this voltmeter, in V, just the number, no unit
0.5
